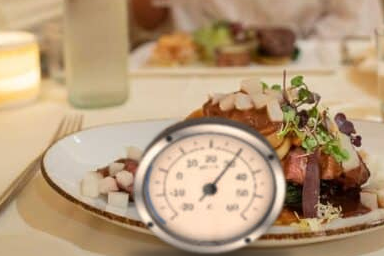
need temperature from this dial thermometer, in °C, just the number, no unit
30
